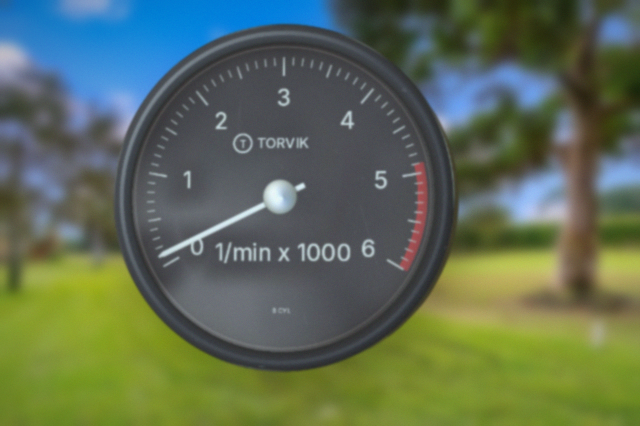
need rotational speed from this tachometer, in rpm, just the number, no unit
100
